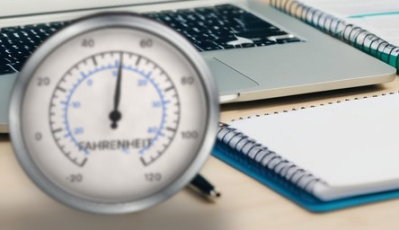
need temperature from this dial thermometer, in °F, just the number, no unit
52
